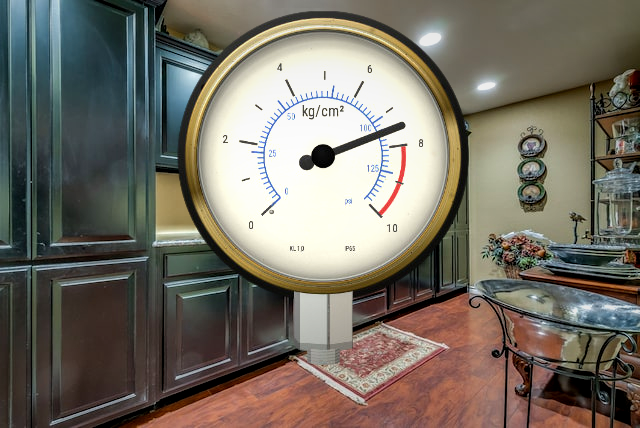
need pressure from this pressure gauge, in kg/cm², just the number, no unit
7.5
